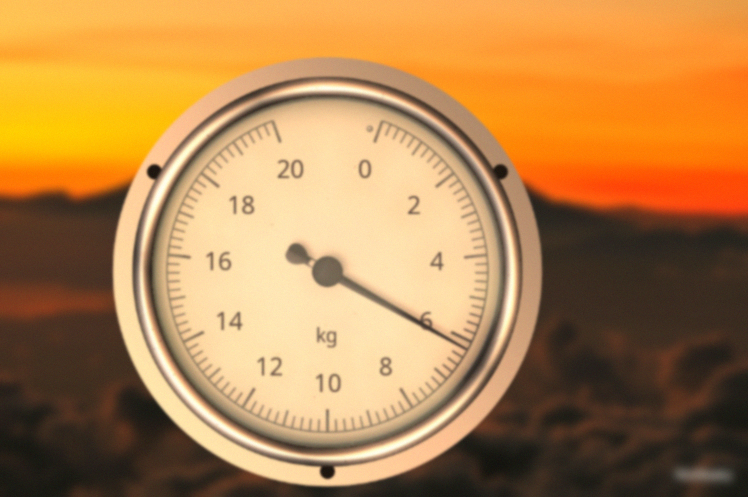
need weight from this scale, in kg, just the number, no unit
6.2
